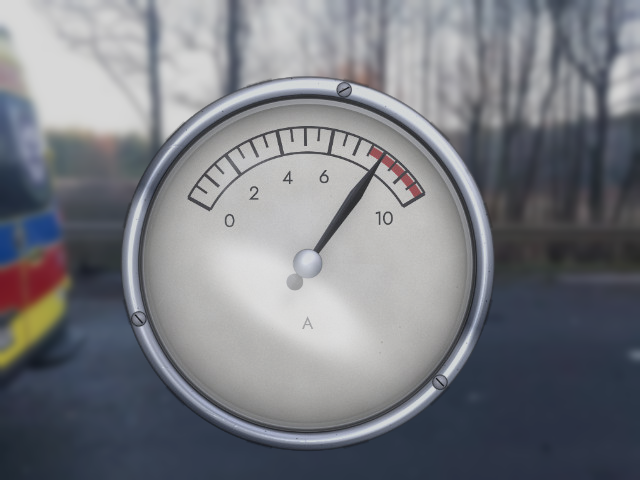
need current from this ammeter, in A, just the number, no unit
8
